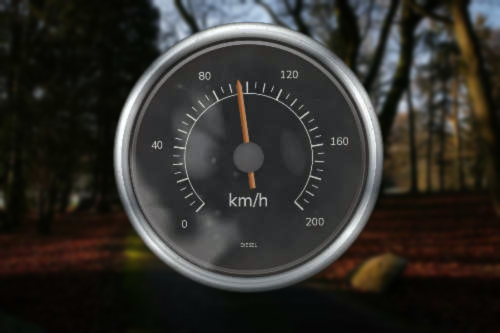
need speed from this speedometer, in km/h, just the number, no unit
95
